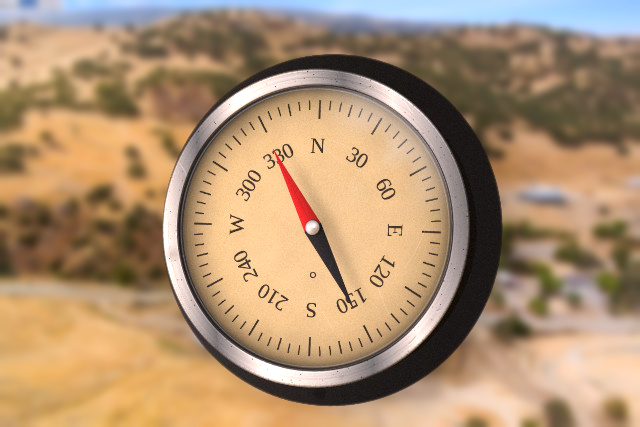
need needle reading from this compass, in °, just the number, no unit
330
